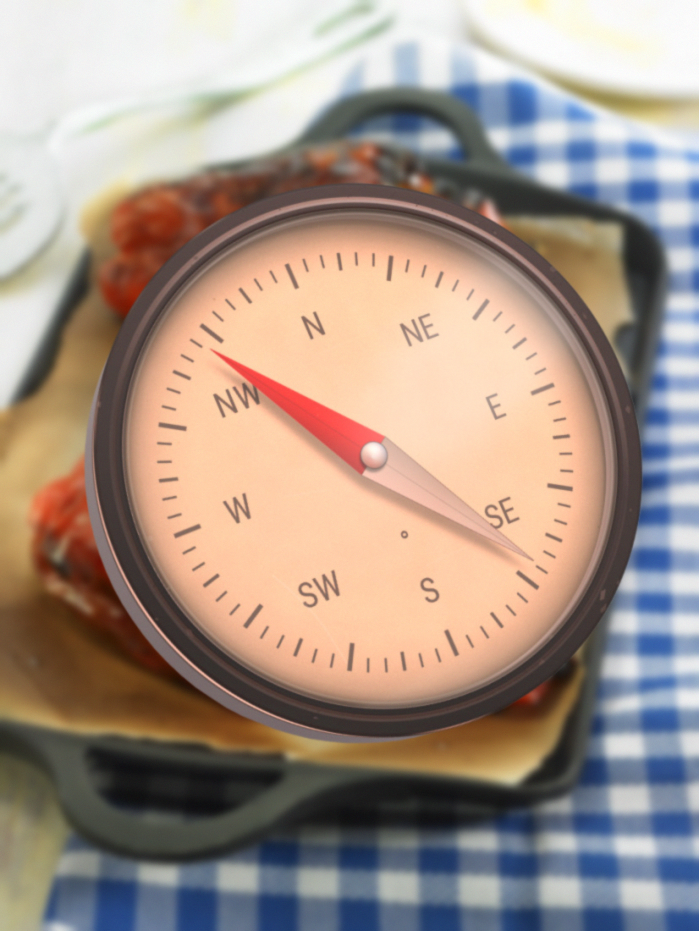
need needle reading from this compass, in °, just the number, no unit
325
